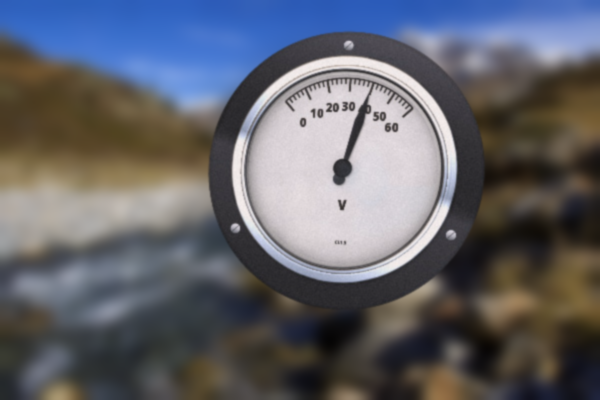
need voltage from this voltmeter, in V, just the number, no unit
40
